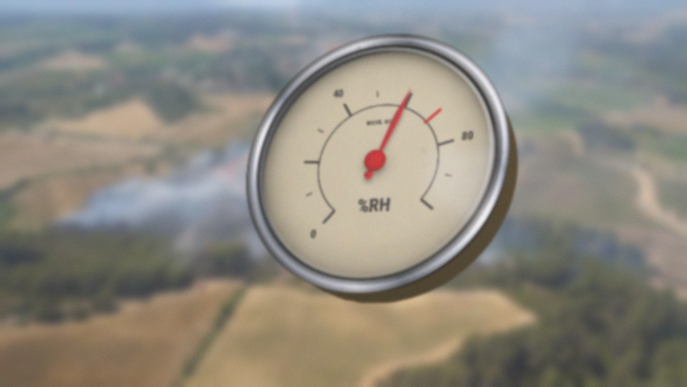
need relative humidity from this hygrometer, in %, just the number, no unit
60
